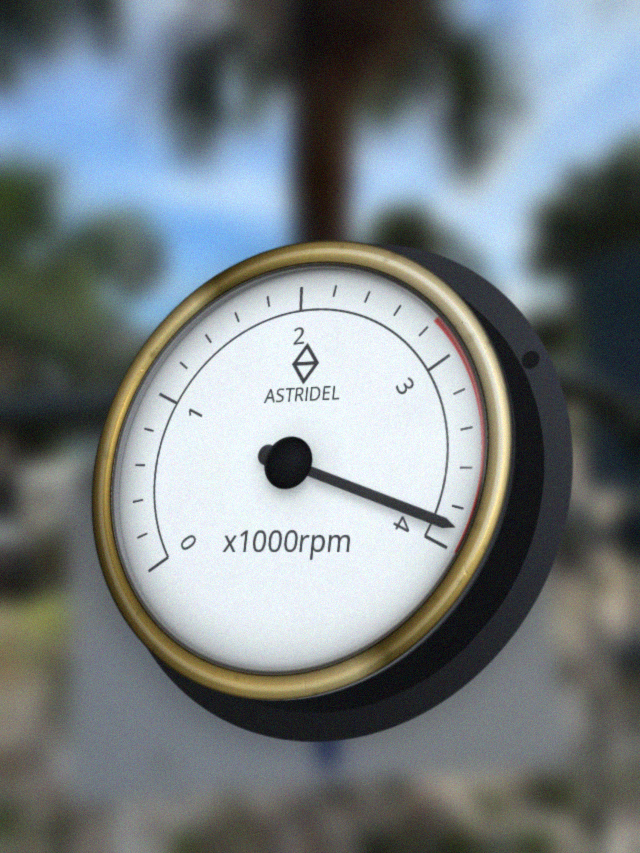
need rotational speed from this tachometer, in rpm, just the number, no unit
3900
